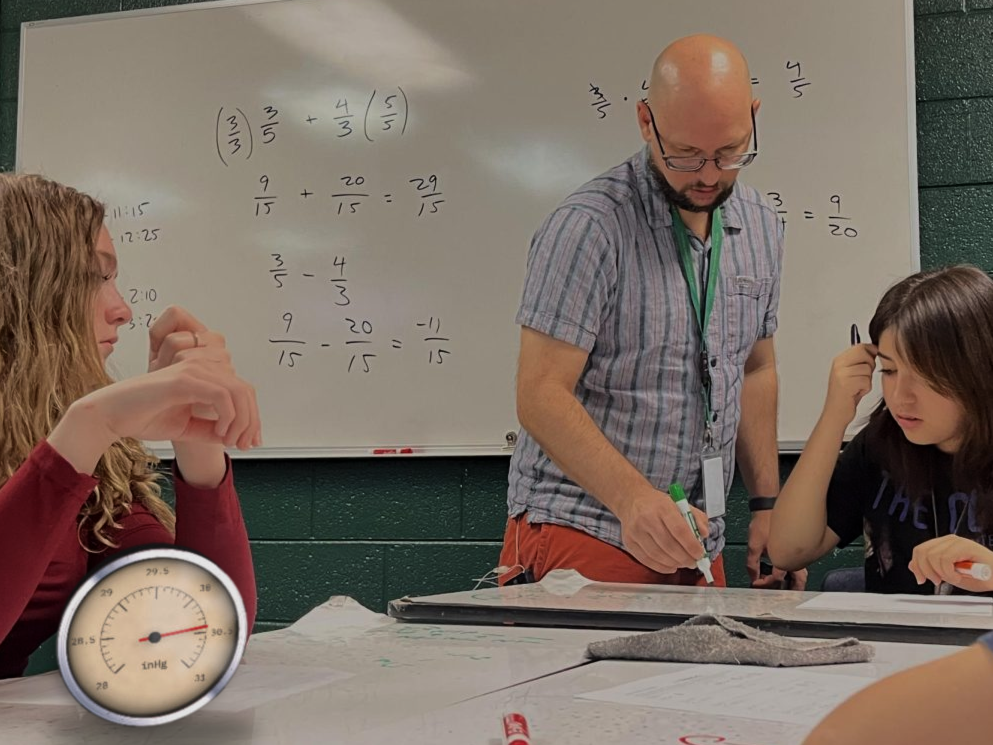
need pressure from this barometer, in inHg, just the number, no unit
30.4
